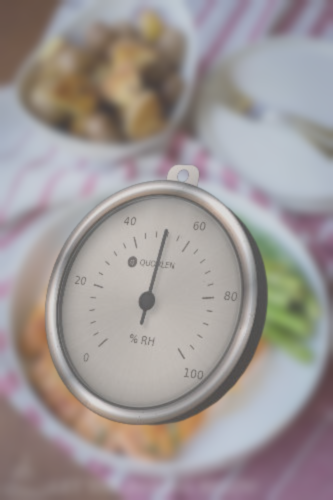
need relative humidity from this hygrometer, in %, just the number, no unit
52
